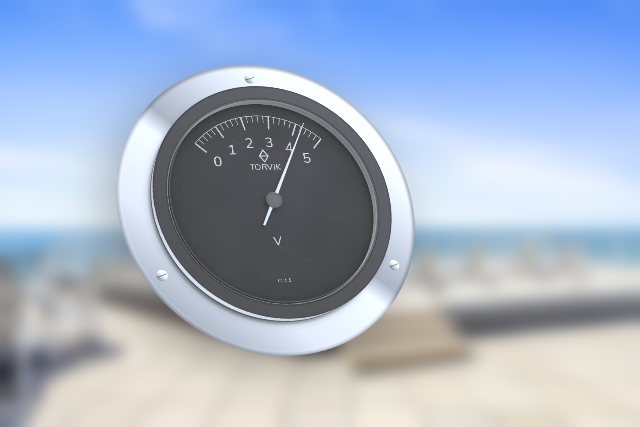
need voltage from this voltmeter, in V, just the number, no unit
4.2
